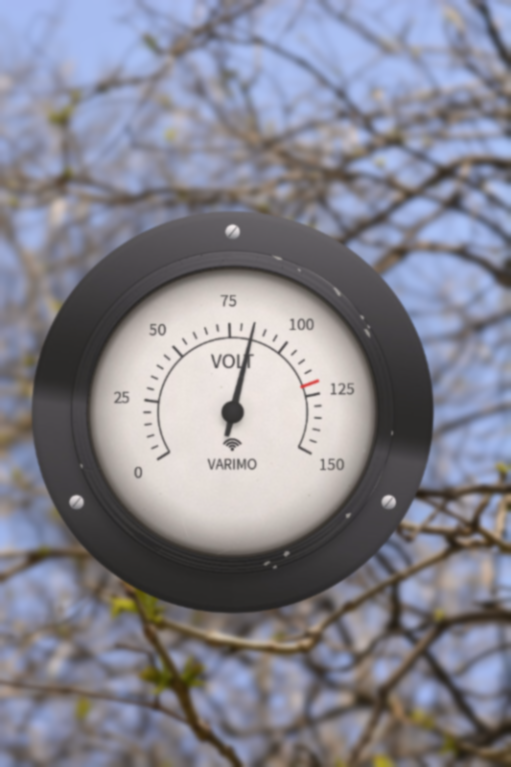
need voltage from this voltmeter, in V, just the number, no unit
85
